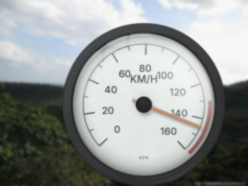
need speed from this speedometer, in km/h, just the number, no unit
145
